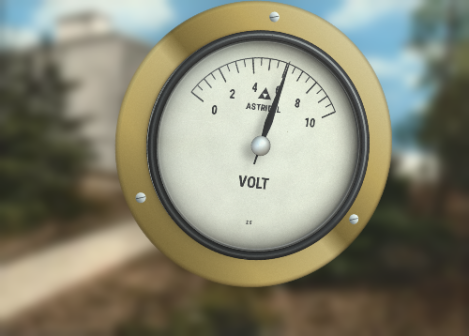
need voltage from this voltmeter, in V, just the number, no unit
6
